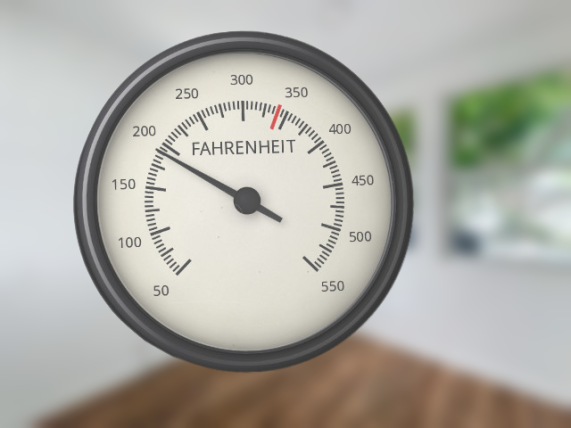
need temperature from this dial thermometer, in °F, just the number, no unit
190
